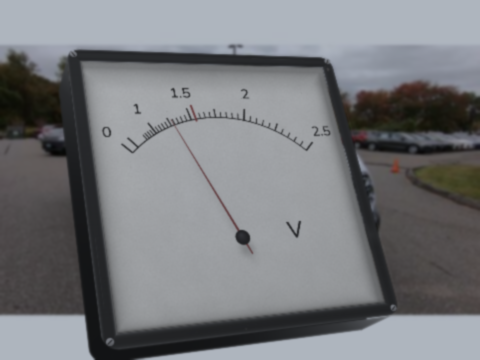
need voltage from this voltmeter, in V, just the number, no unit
1.25
